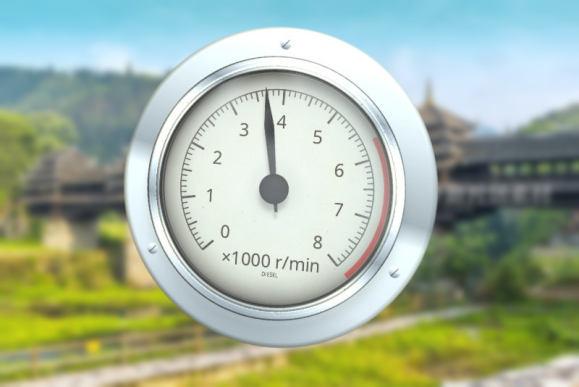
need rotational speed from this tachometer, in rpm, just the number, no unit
3700
